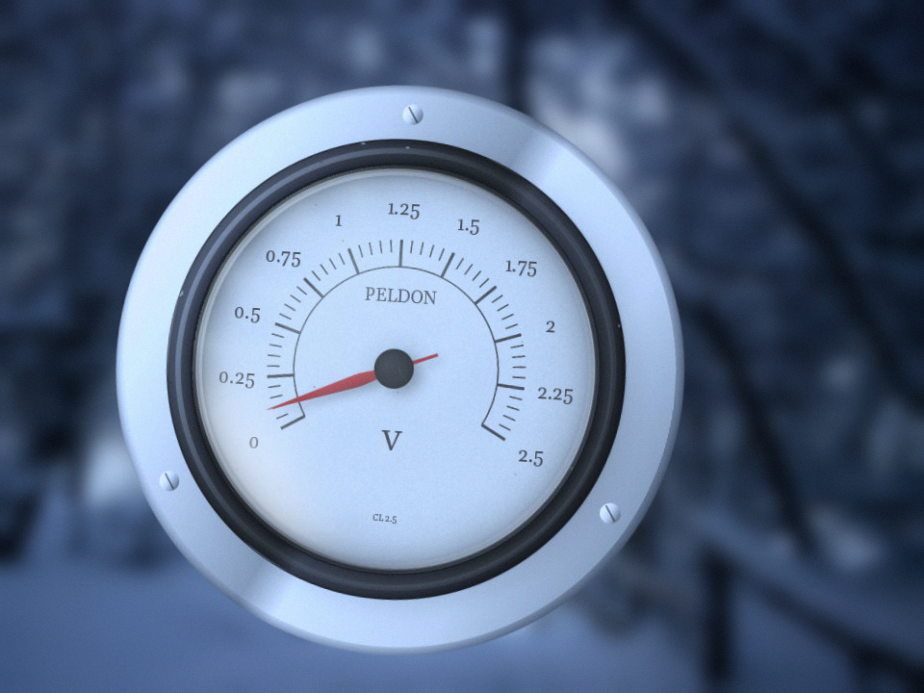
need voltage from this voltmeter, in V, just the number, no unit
0.1
